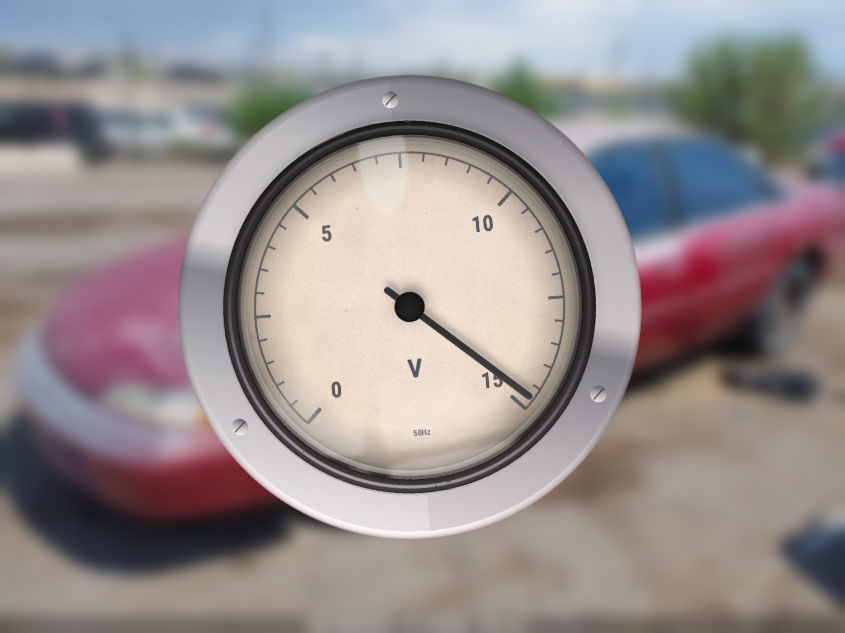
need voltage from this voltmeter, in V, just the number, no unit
14.75
